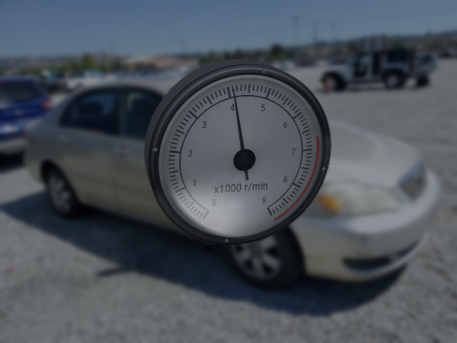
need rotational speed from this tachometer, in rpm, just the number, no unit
4100
